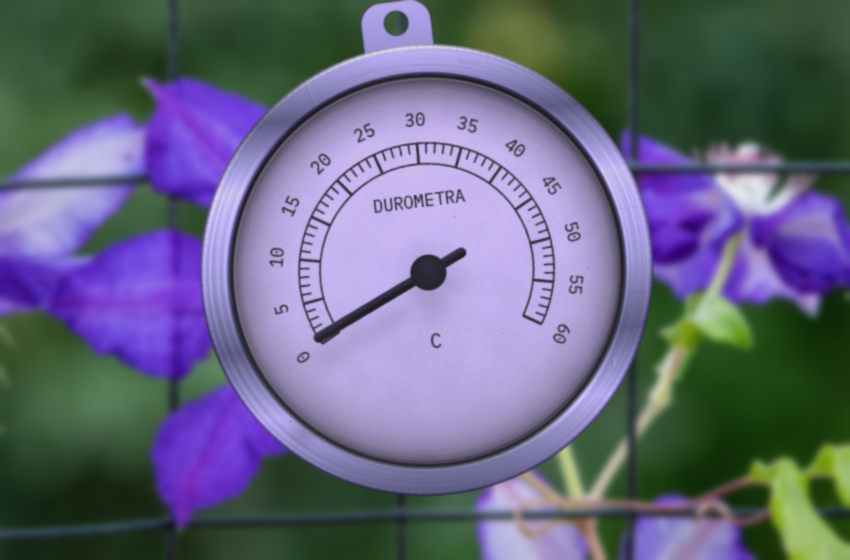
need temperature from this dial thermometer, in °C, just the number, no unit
1
